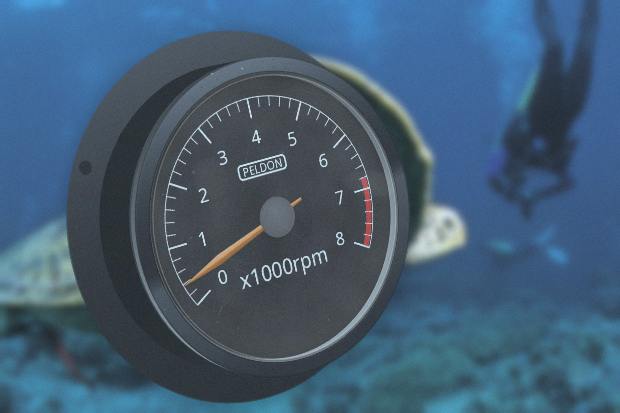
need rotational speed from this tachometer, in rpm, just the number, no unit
400
